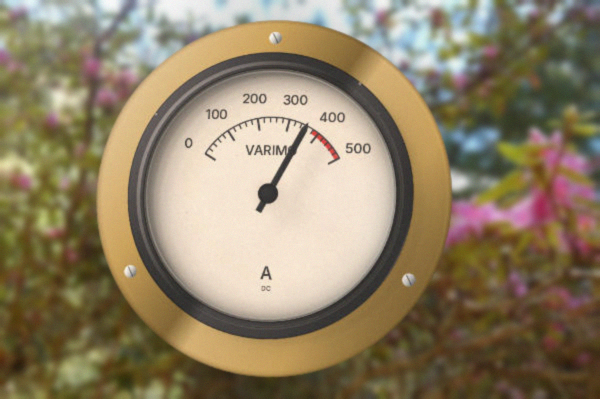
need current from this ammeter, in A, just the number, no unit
360
